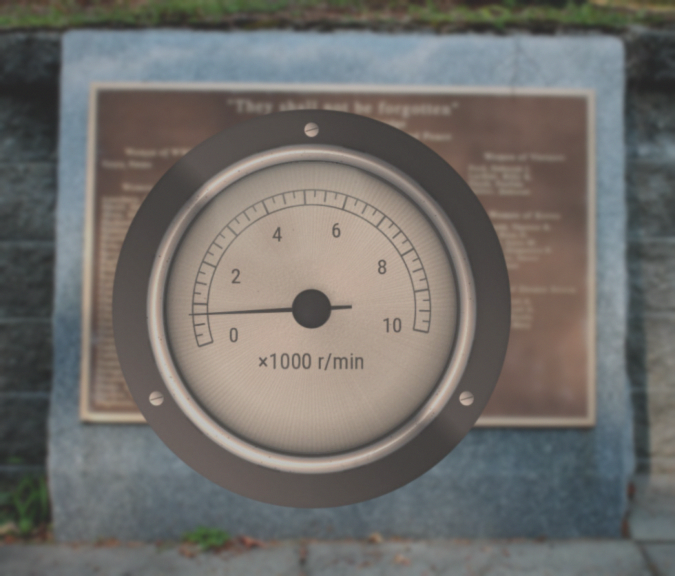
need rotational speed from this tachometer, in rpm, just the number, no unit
750
